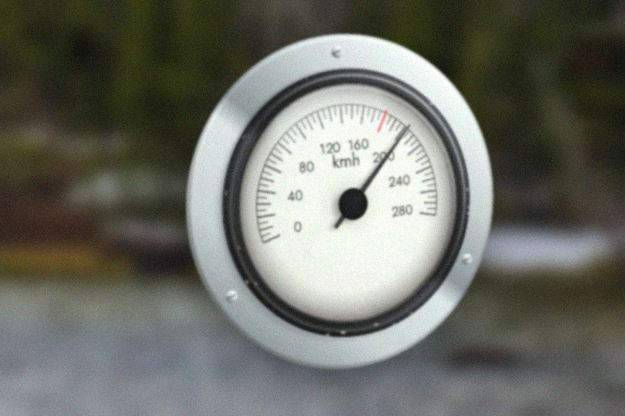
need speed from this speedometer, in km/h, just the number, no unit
200
